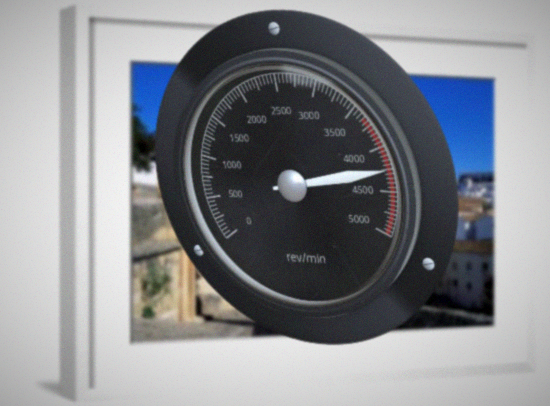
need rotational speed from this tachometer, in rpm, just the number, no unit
4250
